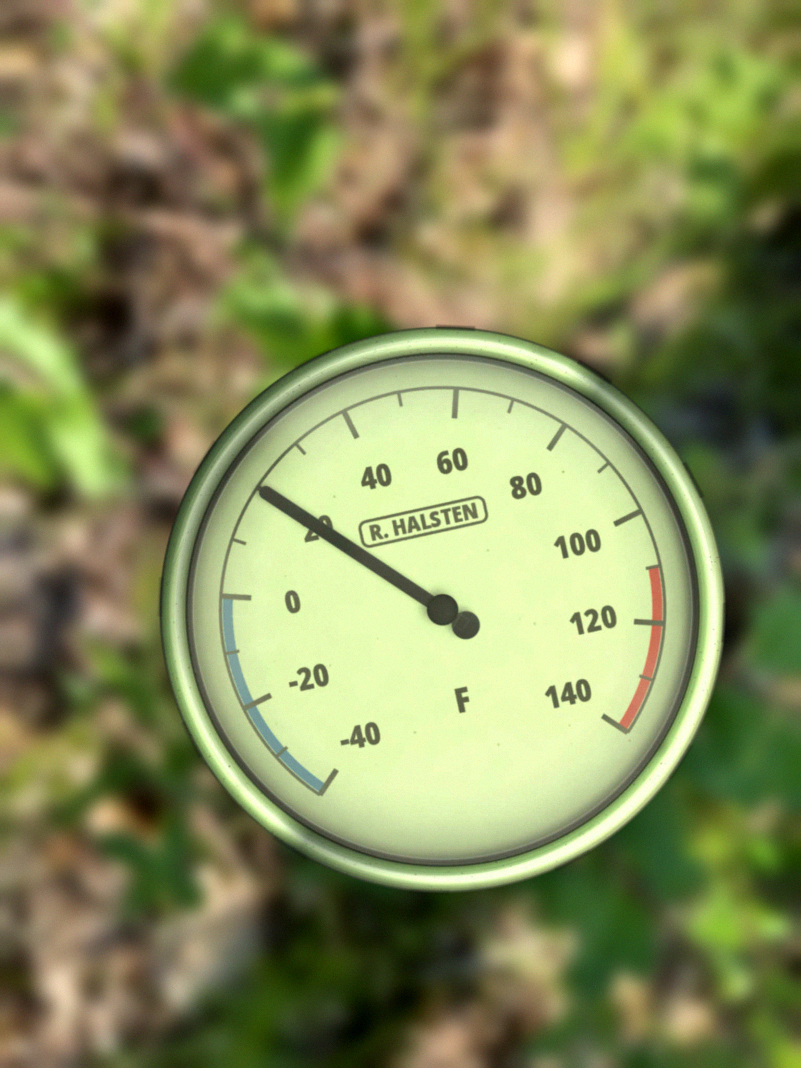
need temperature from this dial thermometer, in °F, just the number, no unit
20
